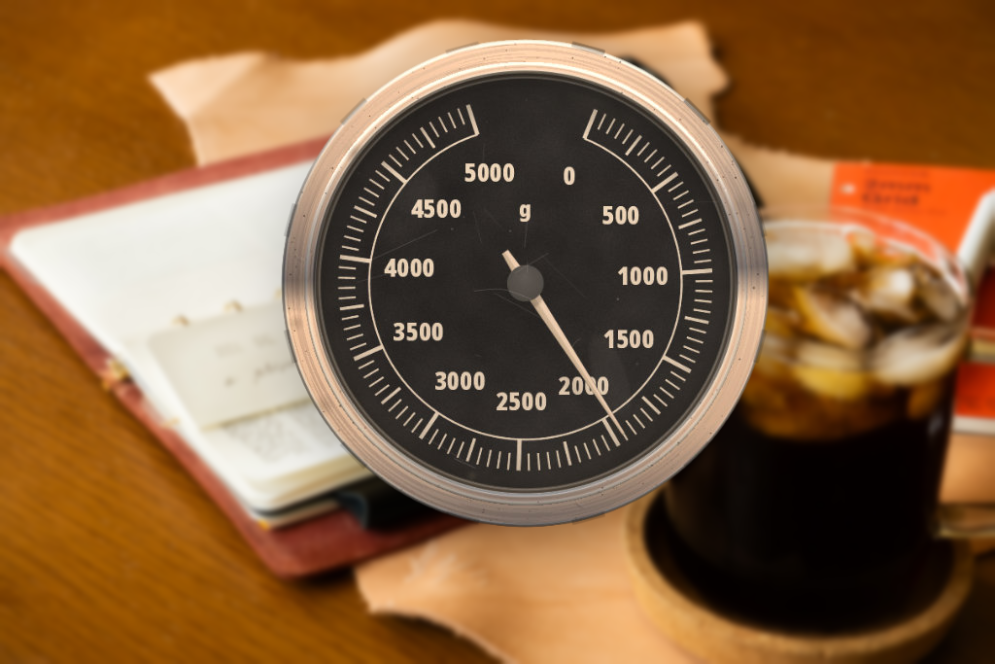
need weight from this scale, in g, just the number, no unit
1950
